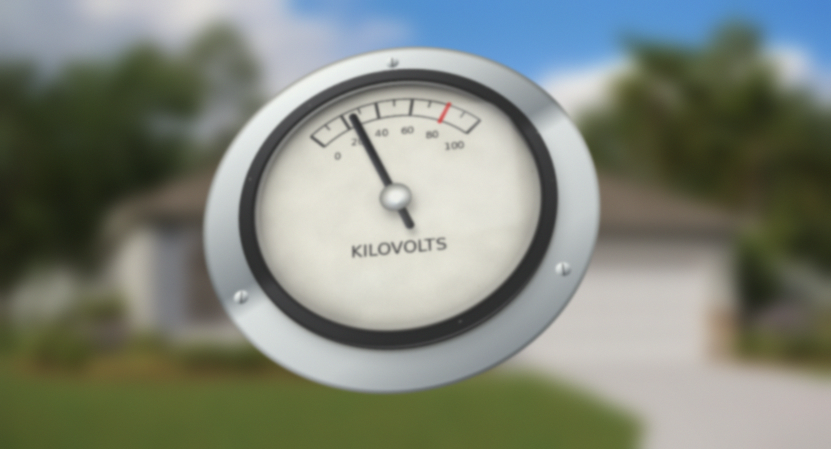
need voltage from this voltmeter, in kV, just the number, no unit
25
